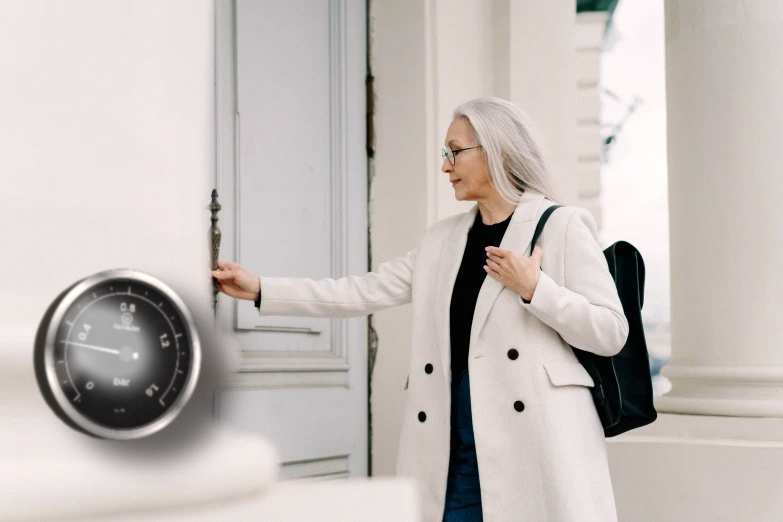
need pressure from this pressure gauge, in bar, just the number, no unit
0.3
